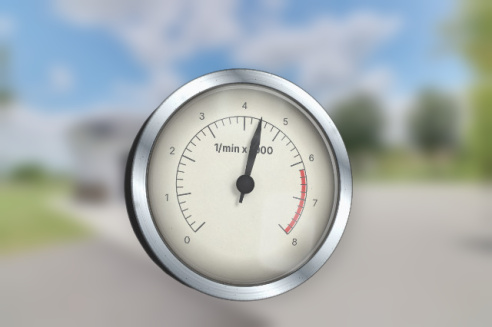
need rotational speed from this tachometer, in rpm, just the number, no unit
4400
